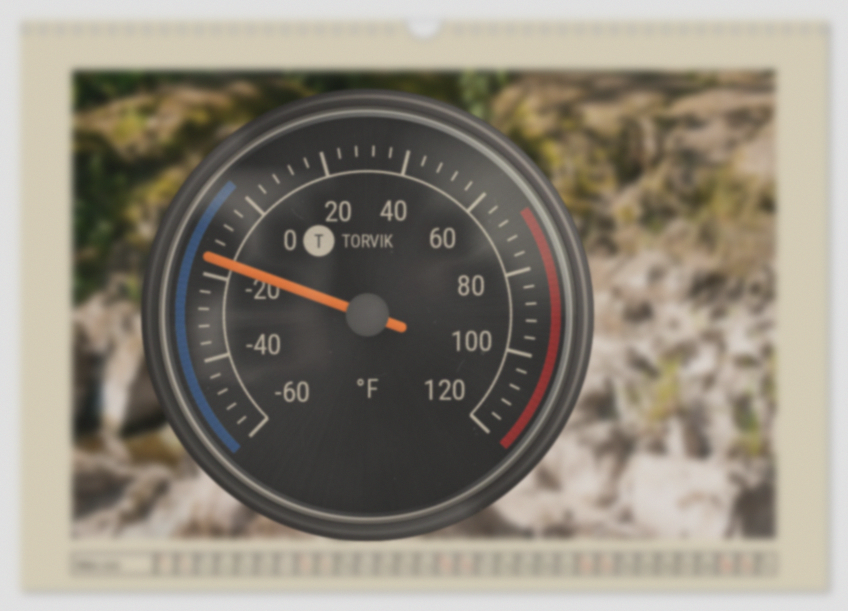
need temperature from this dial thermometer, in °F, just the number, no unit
-16
